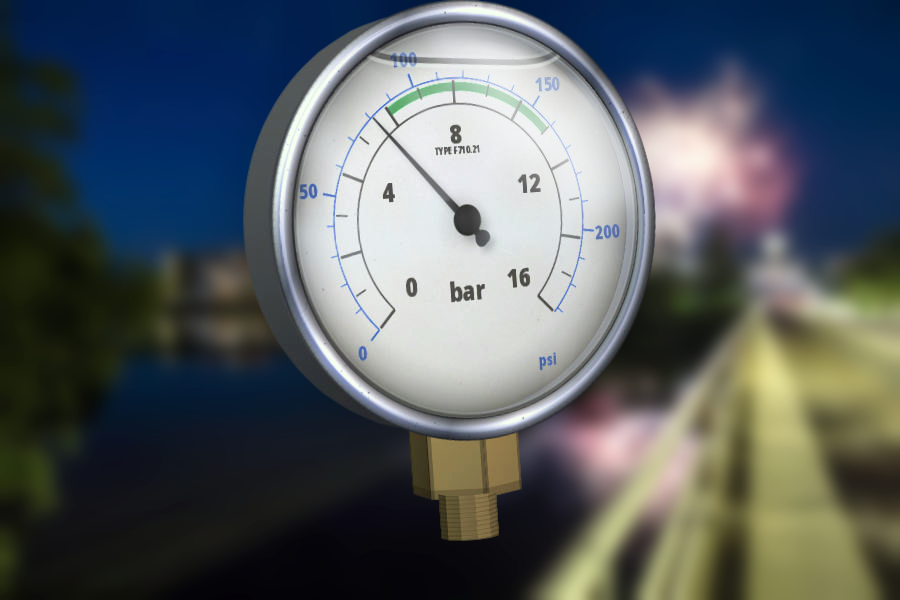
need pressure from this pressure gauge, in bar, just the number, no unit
5.5
